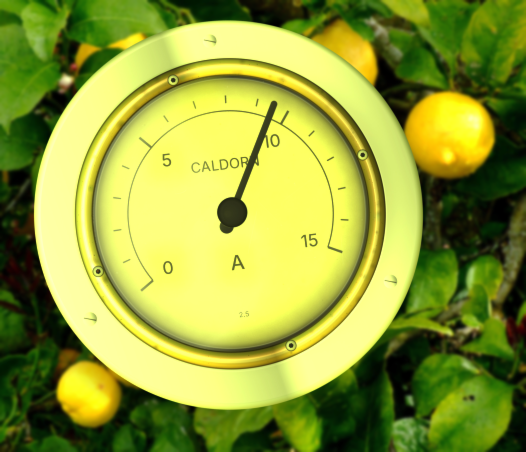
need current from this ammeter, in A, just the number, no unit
9.5
